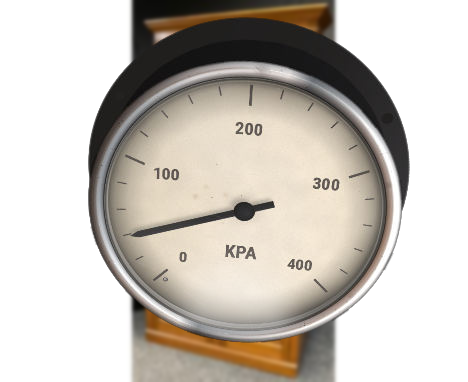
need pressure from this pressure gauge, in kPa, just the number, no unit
40
